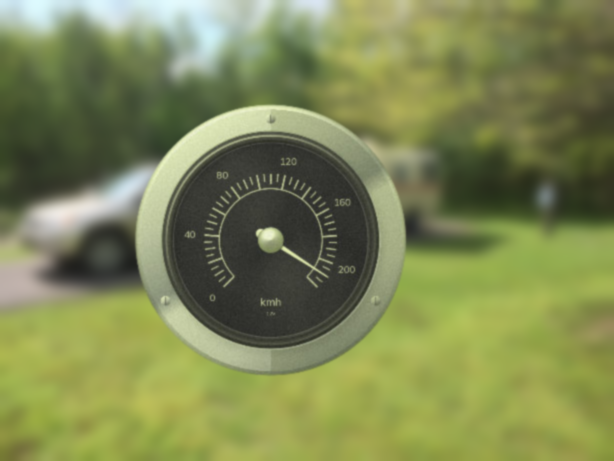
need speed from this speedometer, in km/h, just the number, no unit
210
